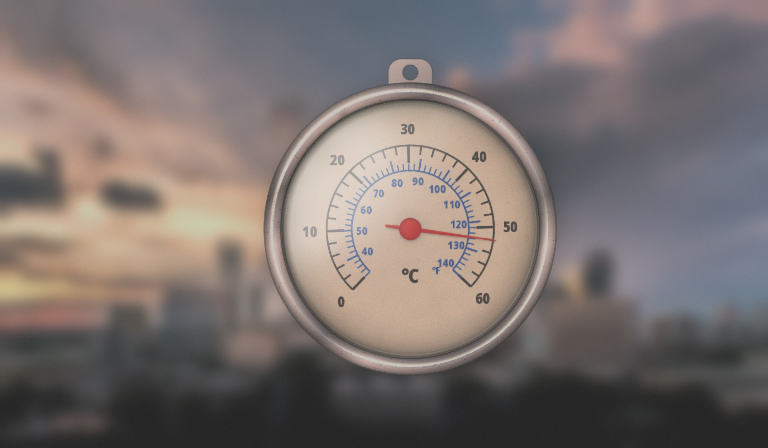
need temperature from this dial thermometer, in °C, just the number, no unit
52
